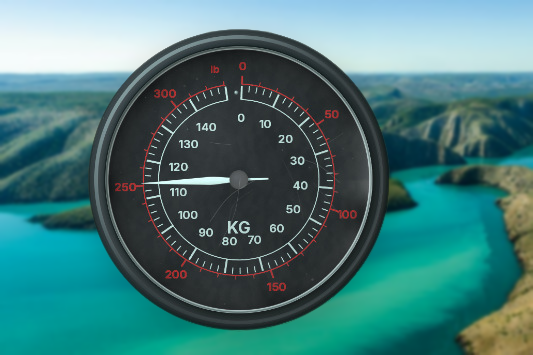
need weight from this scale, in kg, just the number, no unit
114
